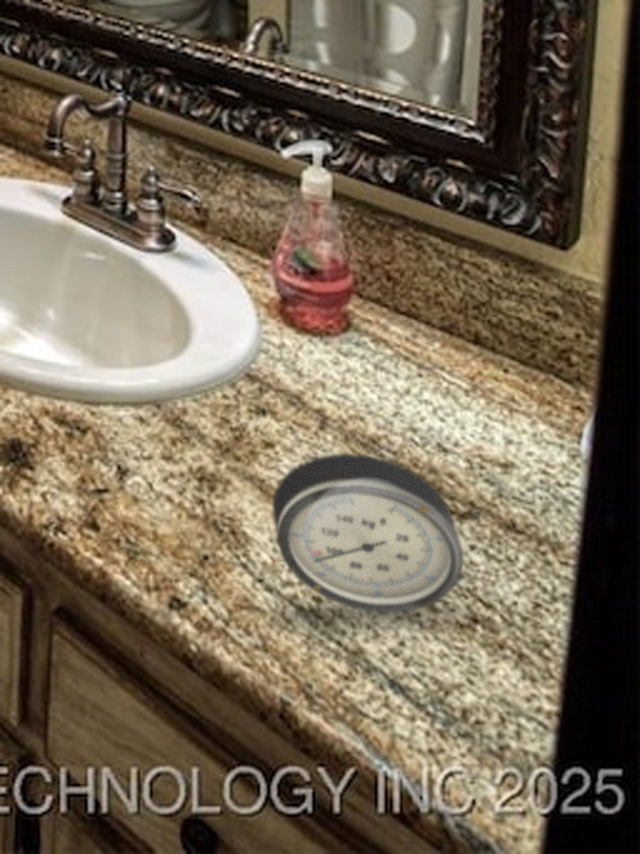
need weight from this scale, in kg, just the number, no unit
100
